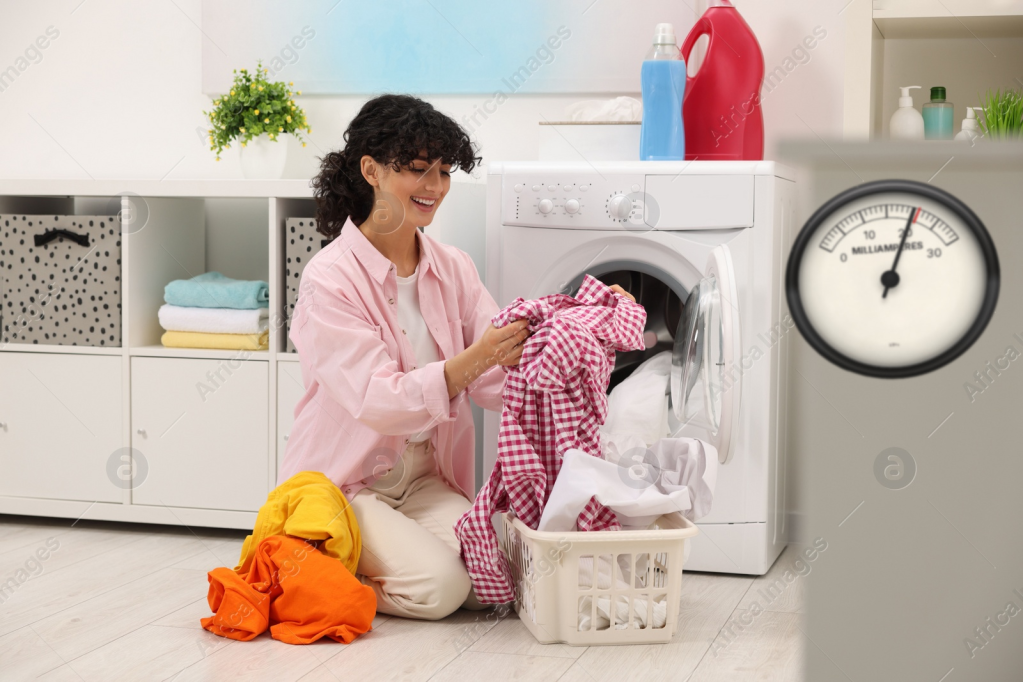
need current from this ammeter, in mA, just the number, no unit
20
